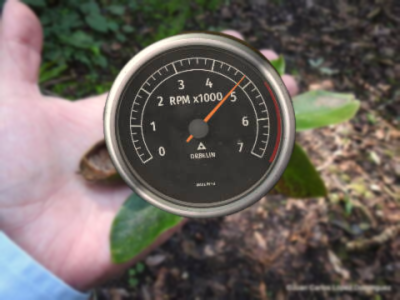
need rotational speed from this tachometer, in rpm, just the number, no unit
4800
